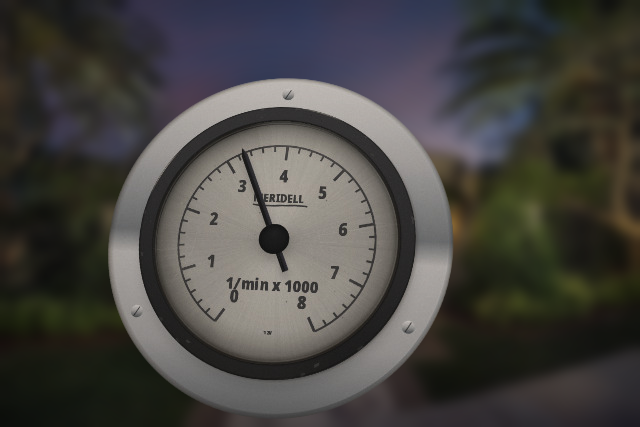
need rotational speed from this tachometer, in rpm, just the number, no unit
3300
